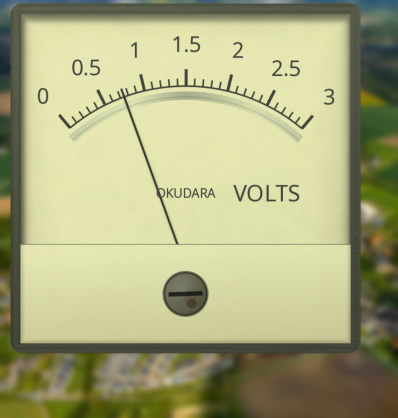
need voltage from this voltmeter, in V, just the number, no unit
0.75
